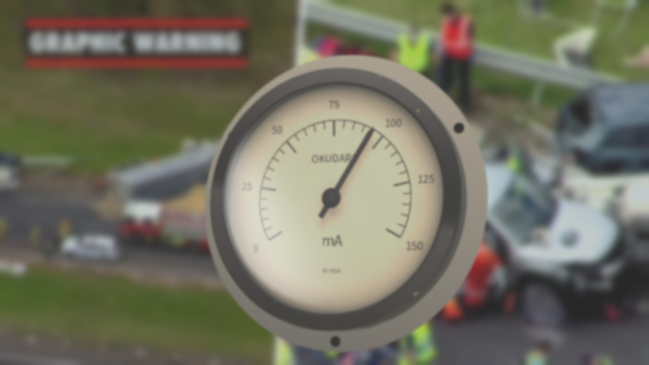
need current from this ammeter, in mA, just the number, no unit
95
